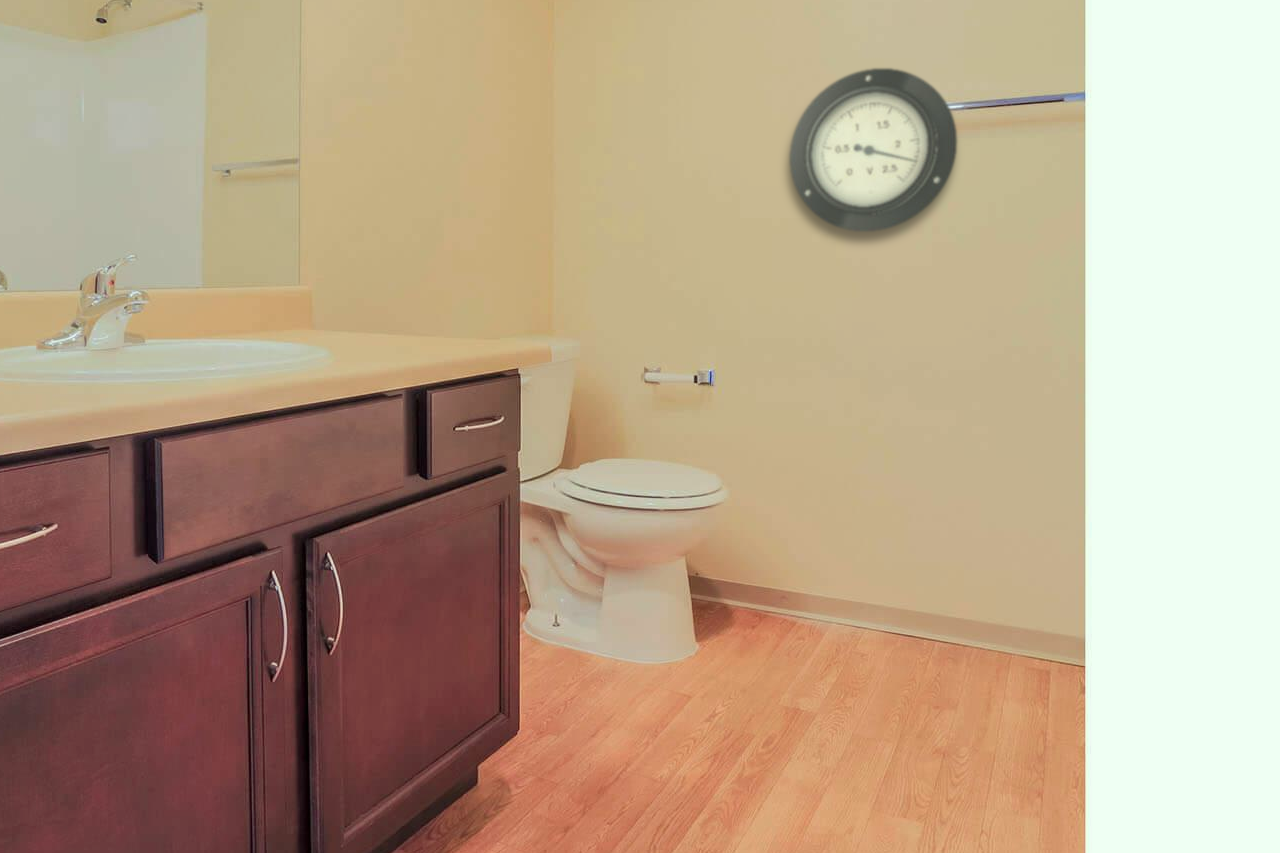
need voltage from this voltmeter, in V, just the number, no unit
2.25
